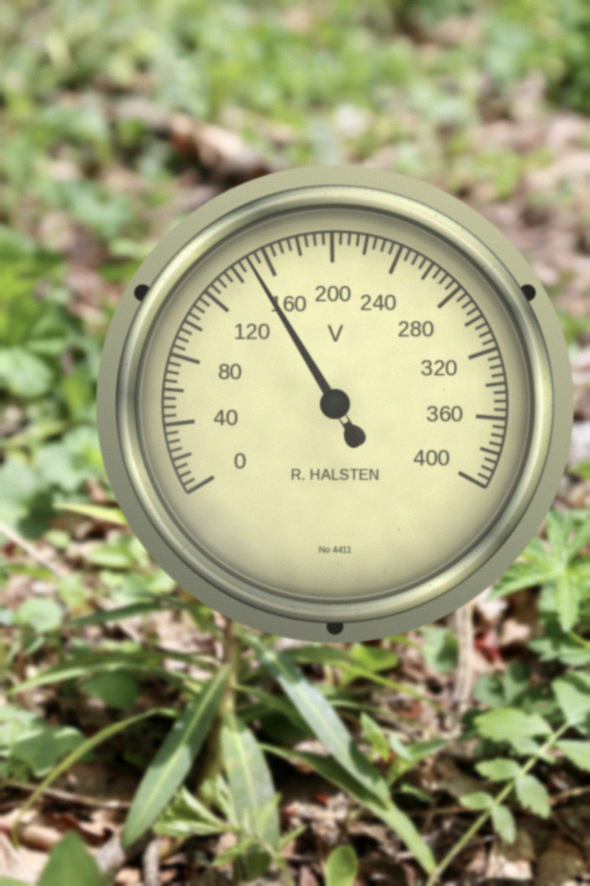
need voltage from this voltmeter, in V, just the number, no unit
150
